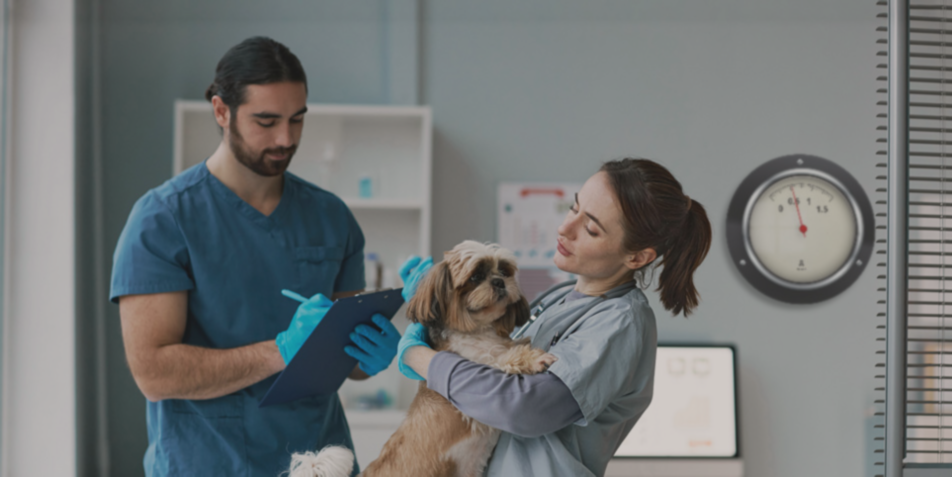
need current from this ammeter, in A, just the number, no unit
0.5
